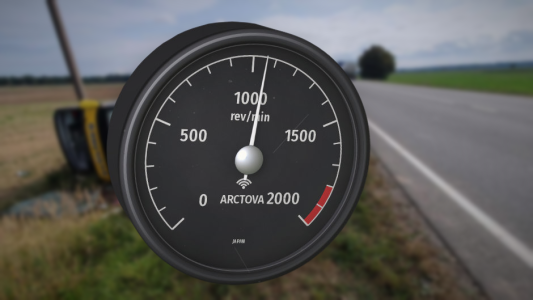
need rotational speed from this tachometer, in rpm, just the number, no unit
1050
